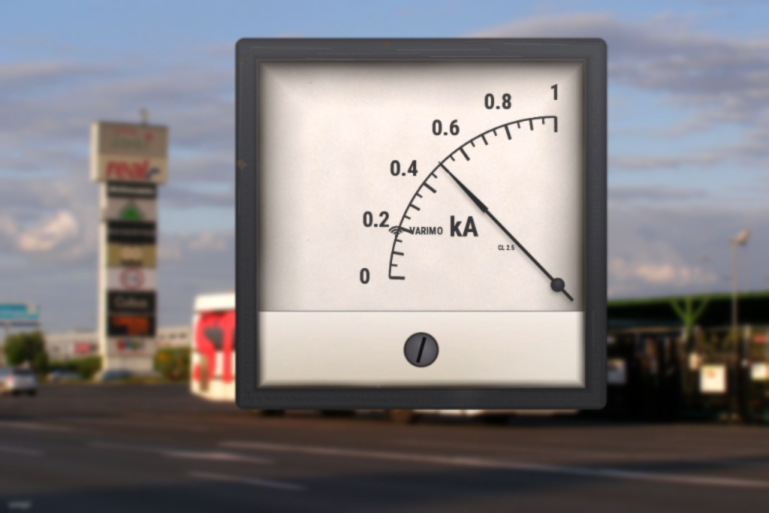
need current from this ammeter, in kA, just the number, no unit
0.5
